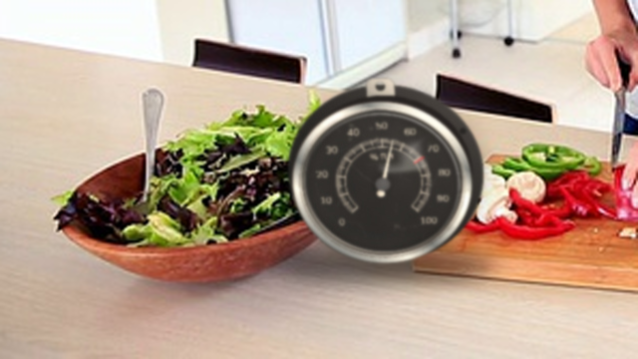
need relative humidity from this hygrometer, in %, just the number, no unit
55
